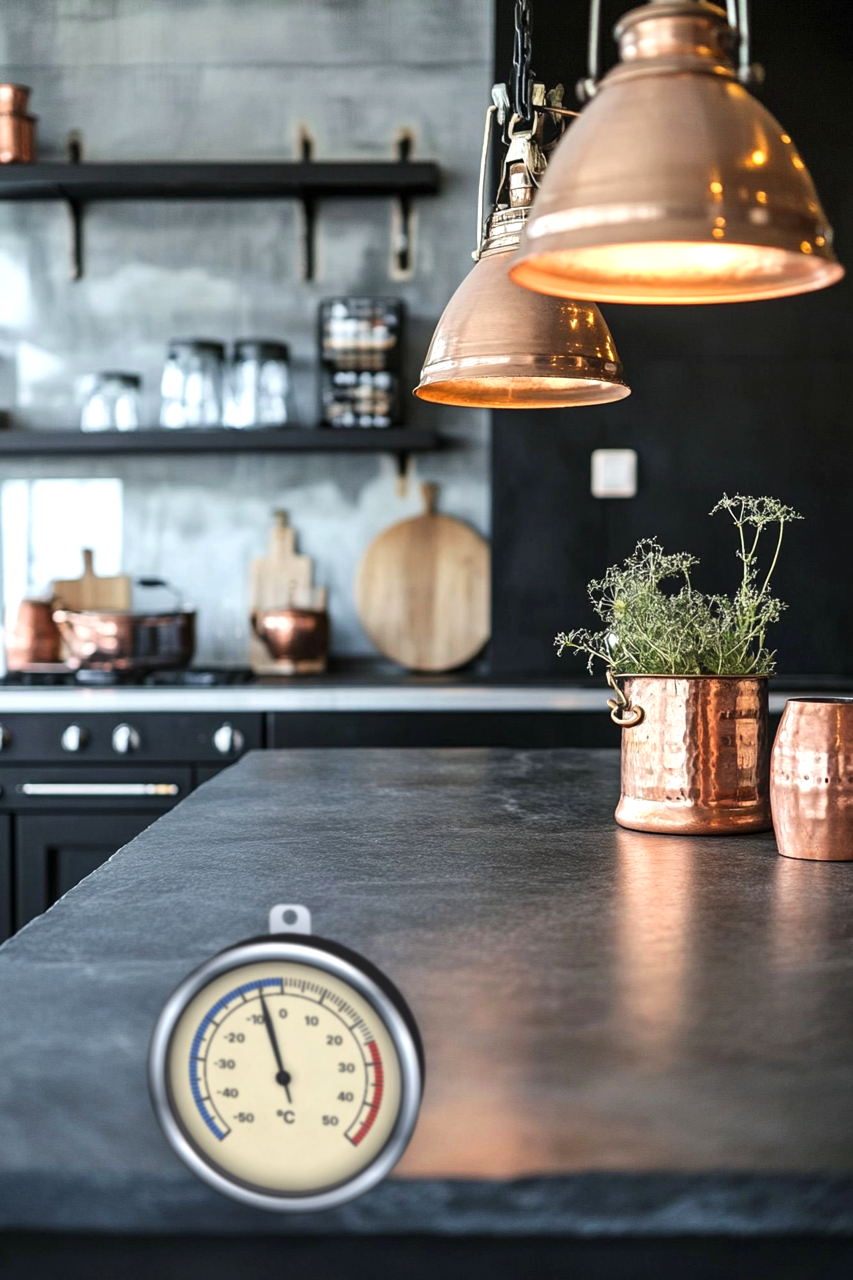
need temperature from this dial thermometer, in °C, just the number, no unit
-5
